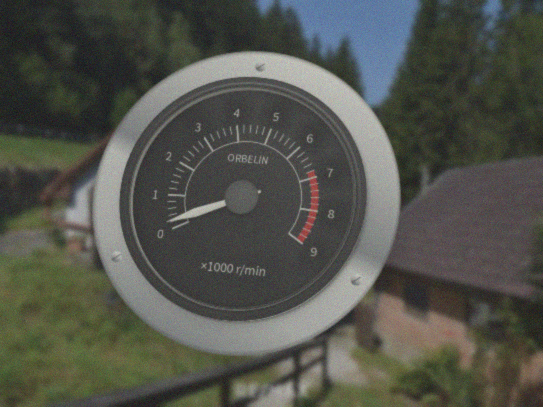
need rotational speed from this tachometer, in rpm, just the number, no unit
200
